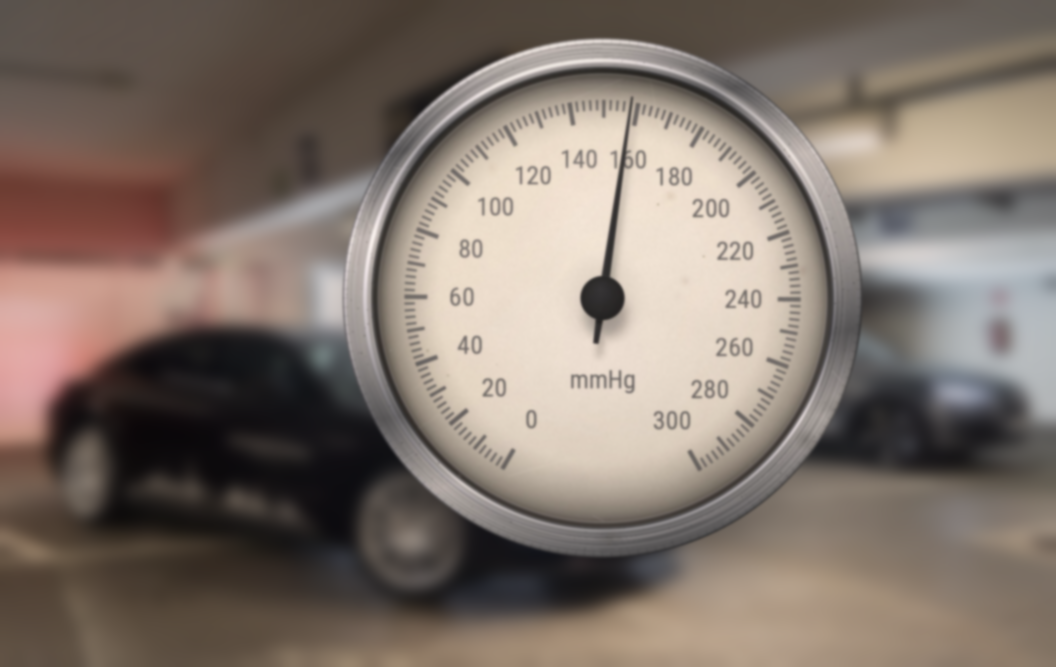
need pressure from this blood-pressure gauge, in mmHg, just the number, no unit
158
